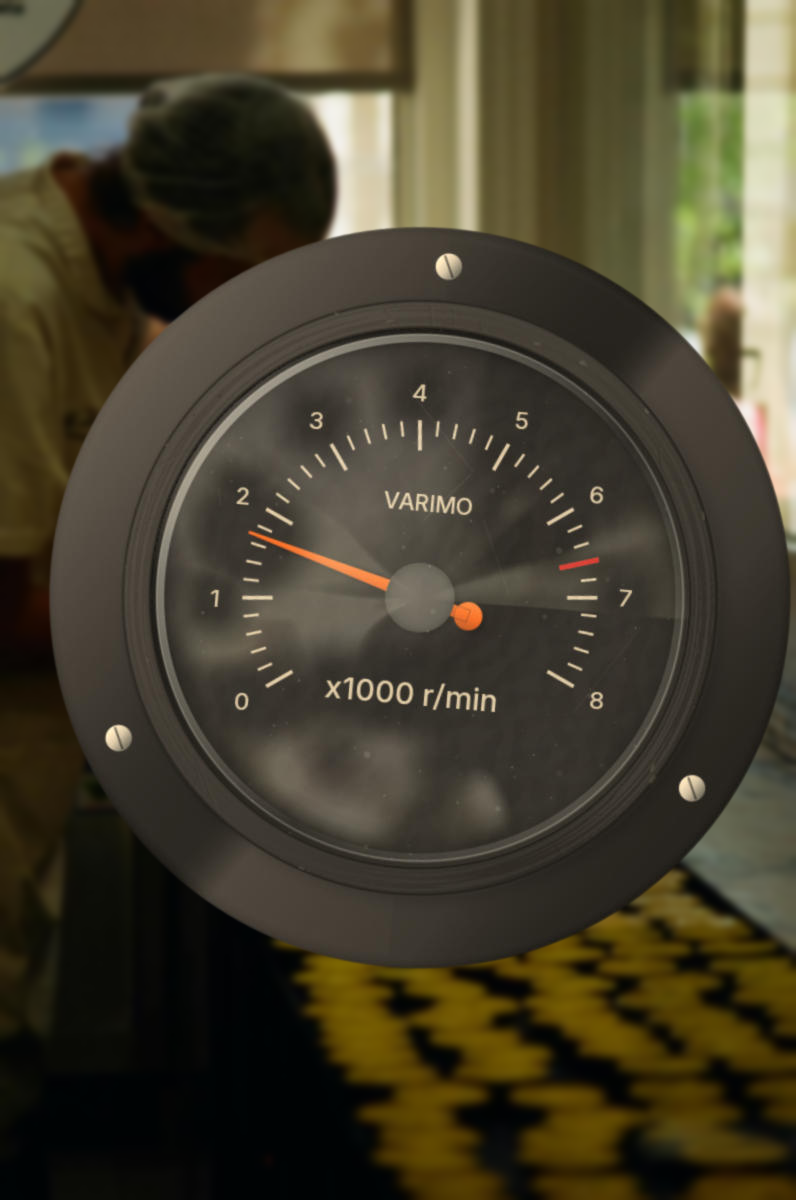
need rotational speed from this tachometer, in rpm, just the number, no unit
1700
